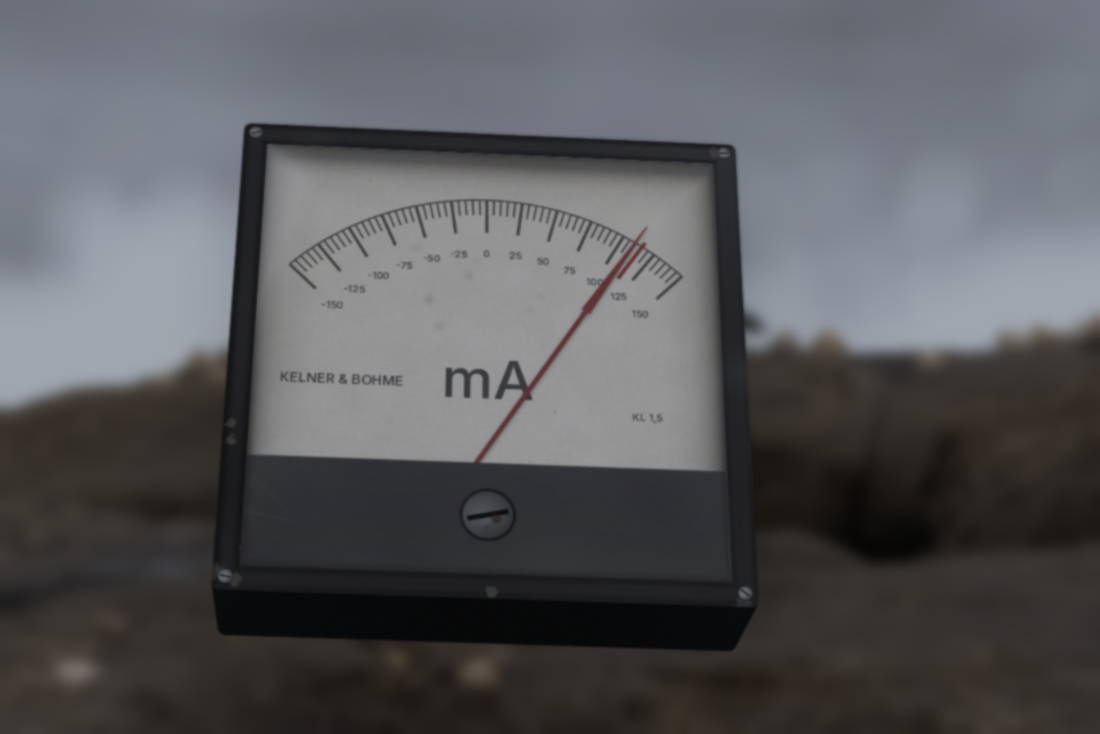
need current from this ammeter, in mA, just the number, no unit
110
